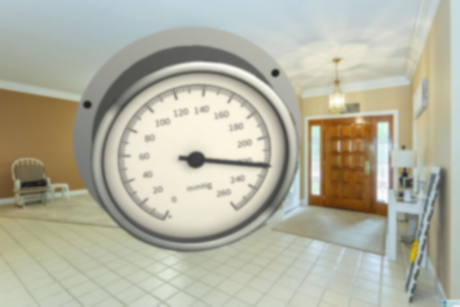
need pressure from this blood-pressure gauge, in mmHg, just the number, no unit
220
